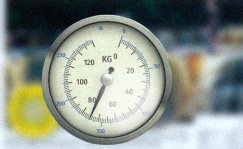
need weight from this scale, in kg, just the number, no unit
75
